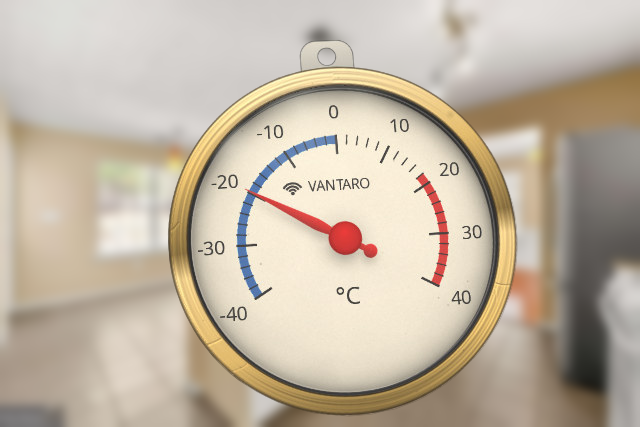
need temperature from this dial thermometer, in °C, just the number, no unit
-20
